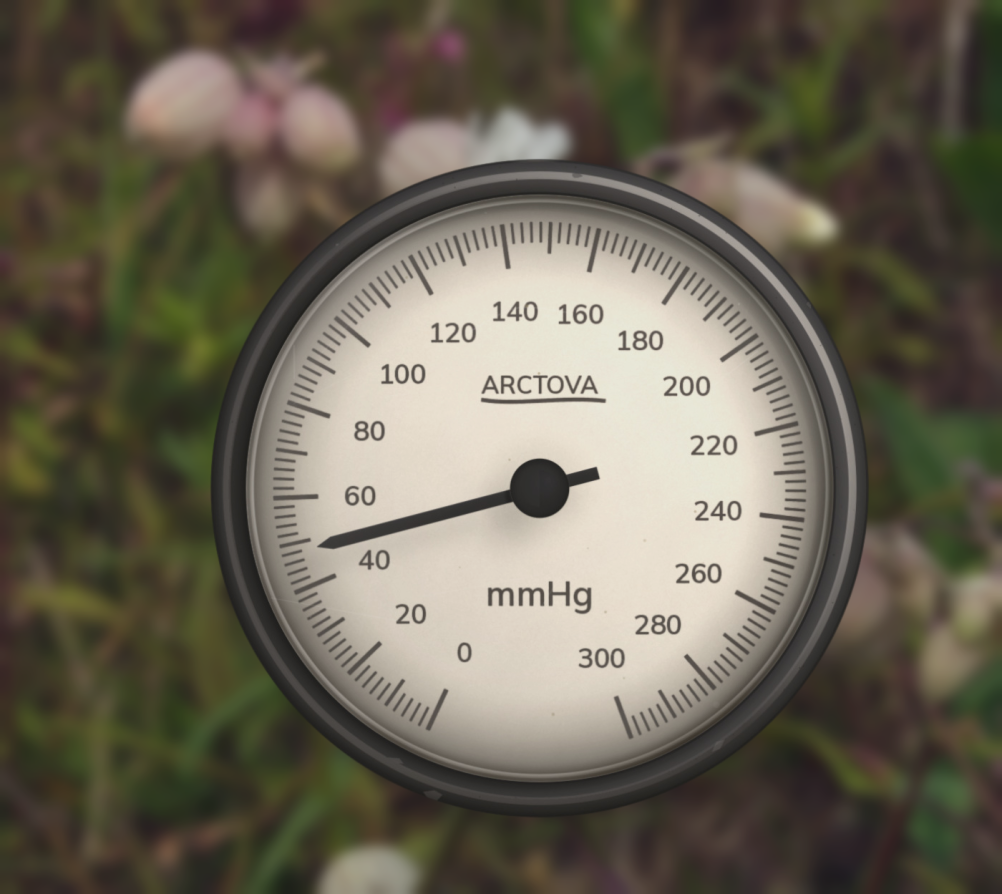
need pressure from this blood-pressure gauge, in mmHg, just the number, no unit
48
